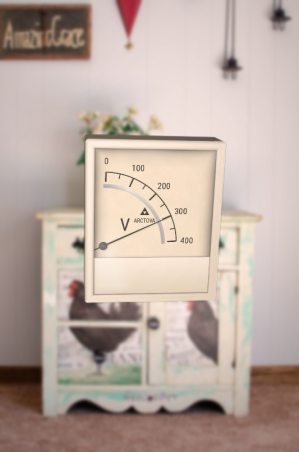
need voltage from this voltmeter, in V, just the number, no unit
300
